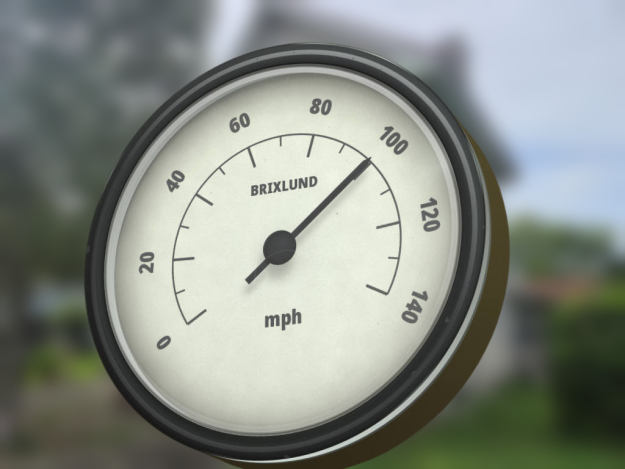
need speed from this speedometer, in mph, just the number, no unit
100
